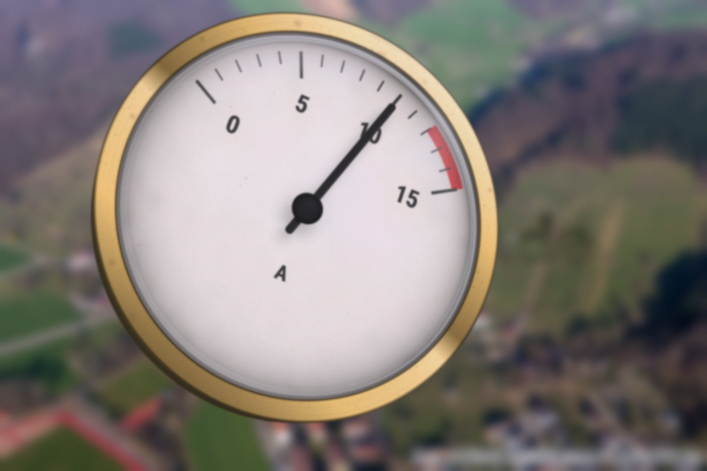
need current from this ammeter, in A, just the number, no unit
10
